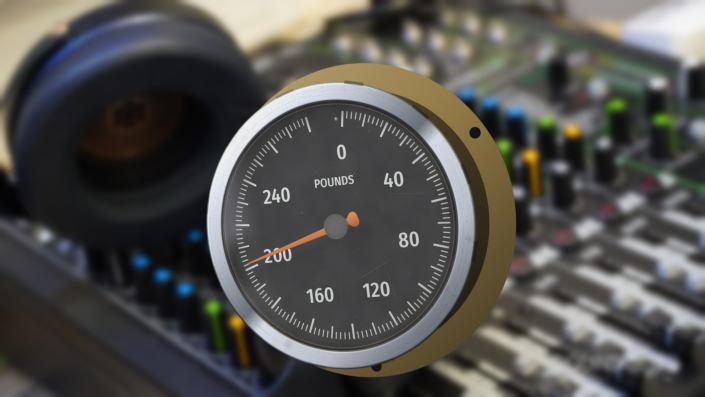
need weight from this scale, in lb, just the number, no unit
202
